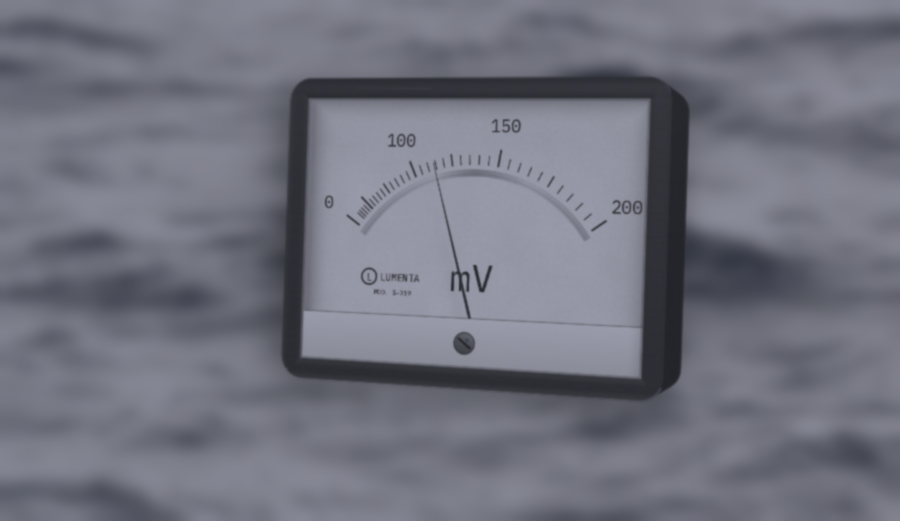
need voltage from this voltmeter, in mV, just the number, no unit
115
